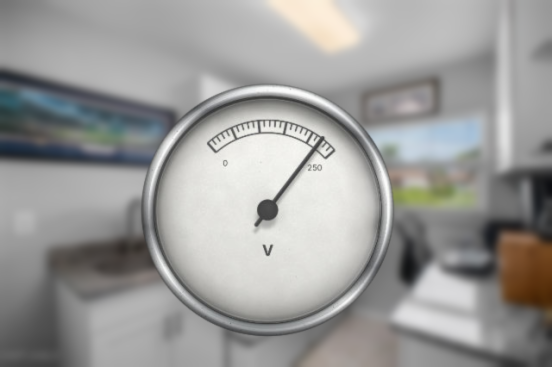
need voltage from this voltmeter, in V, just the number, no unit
220
